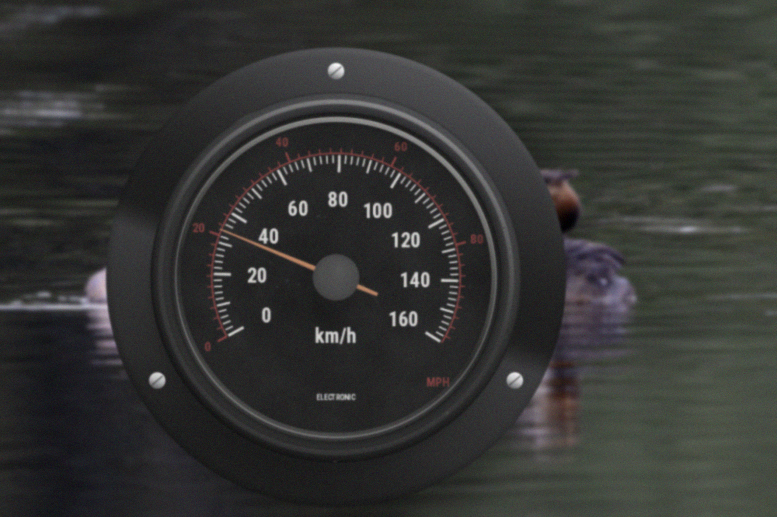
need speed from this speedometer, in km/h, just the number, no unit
34
